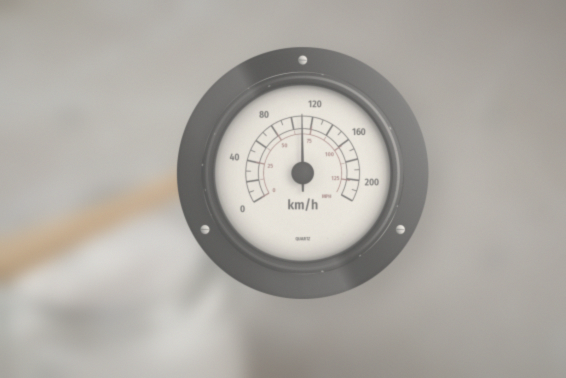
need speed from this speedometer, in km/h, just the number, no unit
110
